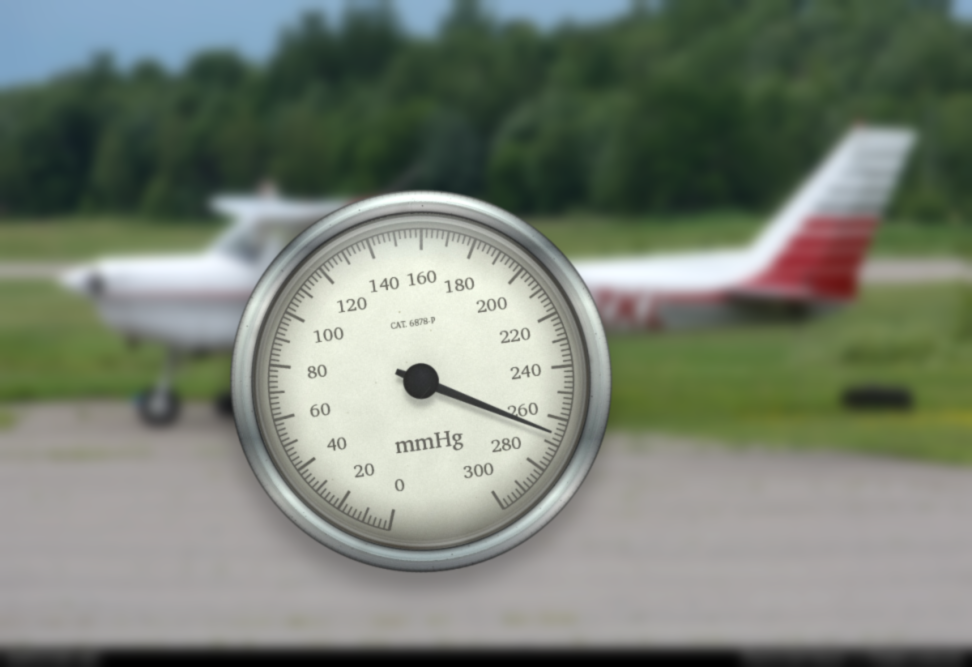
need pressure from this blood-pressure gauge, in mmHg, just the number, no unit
266
